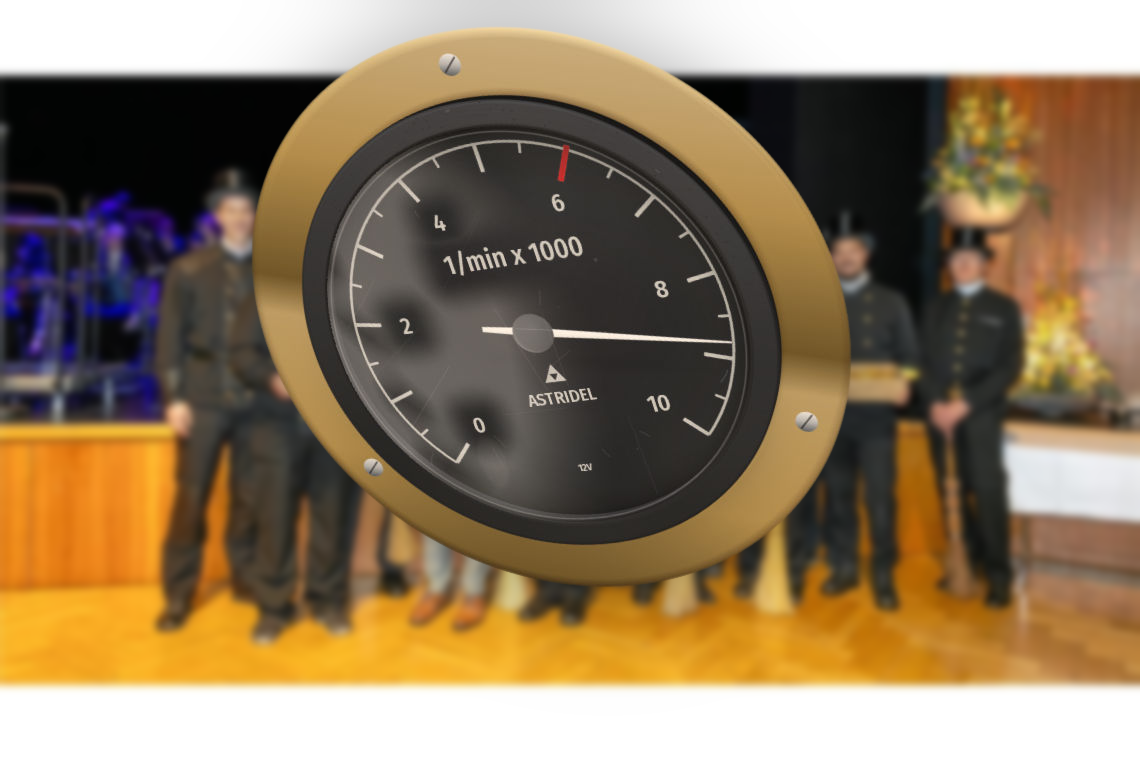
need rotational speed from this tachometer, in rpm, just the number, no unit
8750
